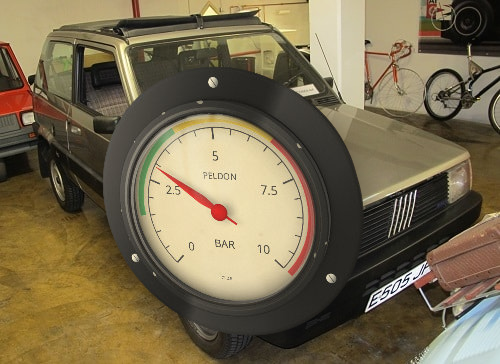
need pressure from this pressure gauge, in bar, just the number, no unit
3
